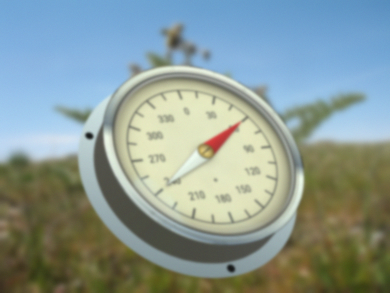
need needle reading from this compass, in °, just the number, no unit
60
